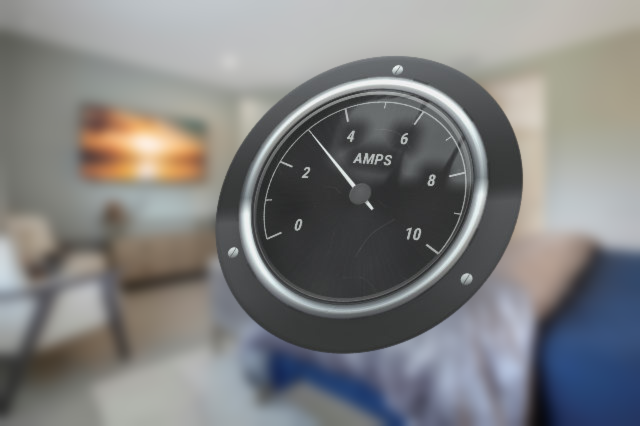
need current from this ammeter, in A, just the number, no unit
3
